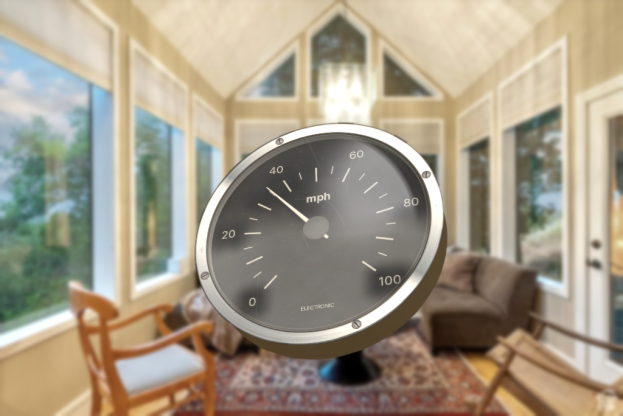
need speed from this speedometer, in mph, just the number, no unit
35
